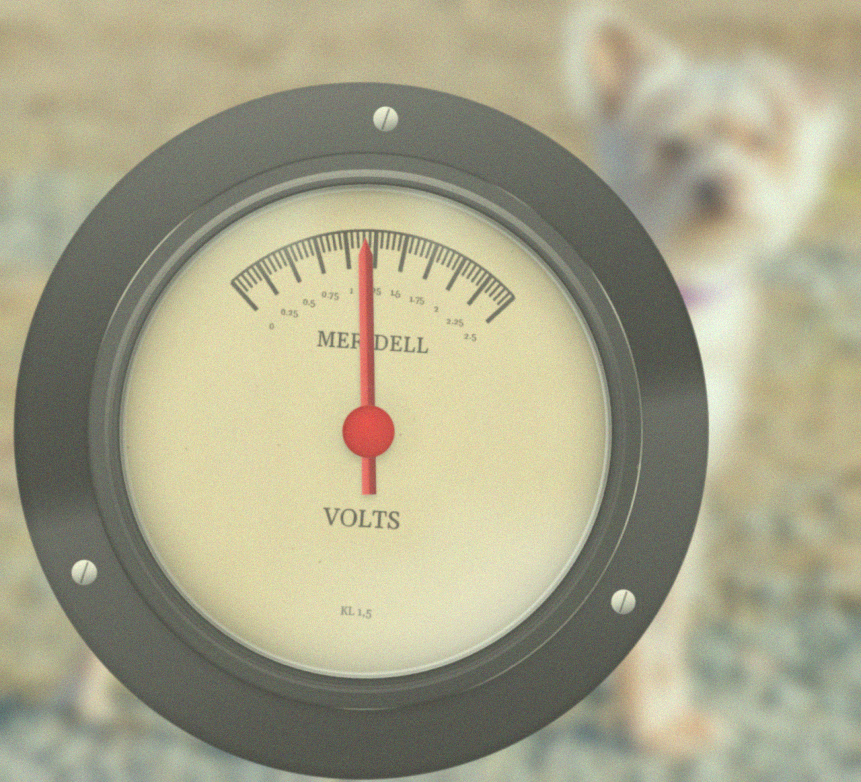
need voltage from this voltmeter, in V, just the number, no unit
1.15
